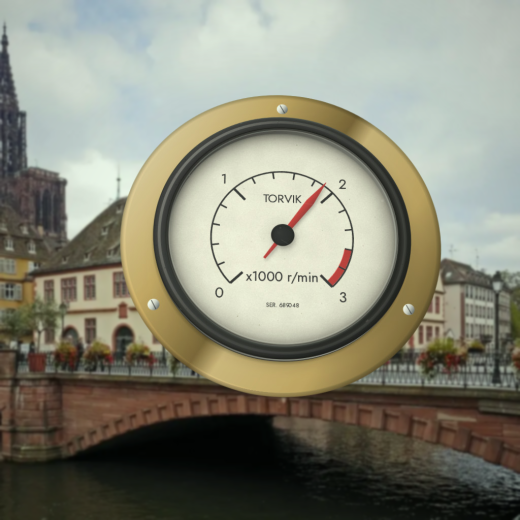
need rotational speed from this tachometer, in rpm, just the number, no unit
1900
